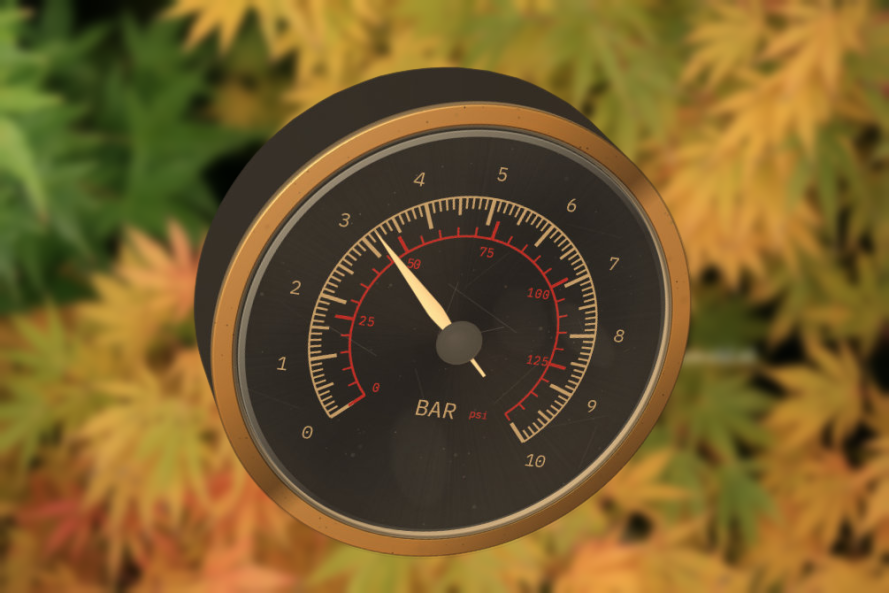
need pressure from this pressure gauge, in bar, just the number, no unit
3.2
